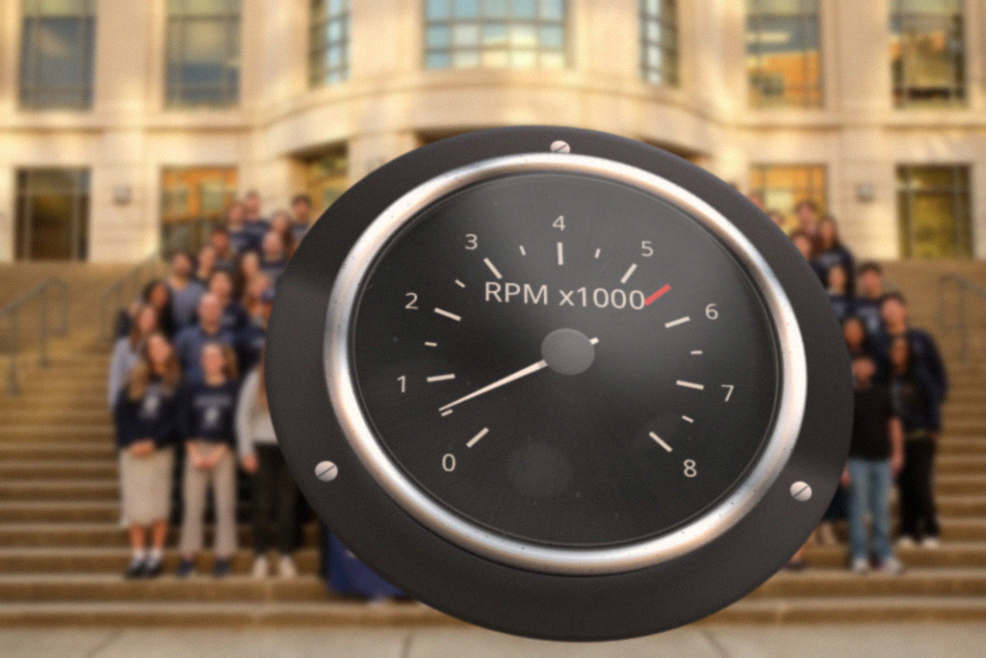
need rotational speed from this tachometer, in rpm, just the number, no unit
500
